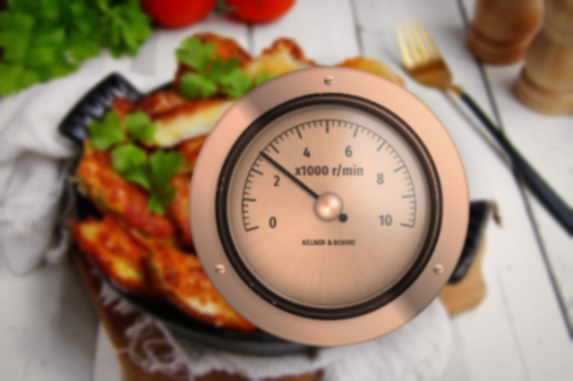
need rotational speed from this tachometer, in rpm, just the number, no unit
2600
